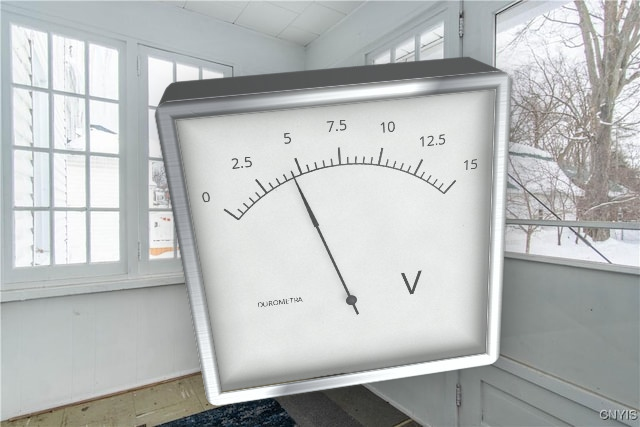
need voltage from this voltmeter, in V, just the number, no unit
4.5
